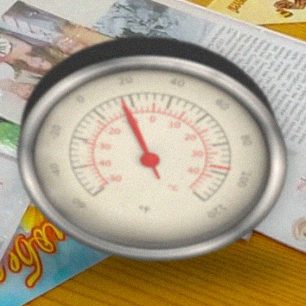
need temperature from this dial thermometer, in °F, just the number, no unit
16
